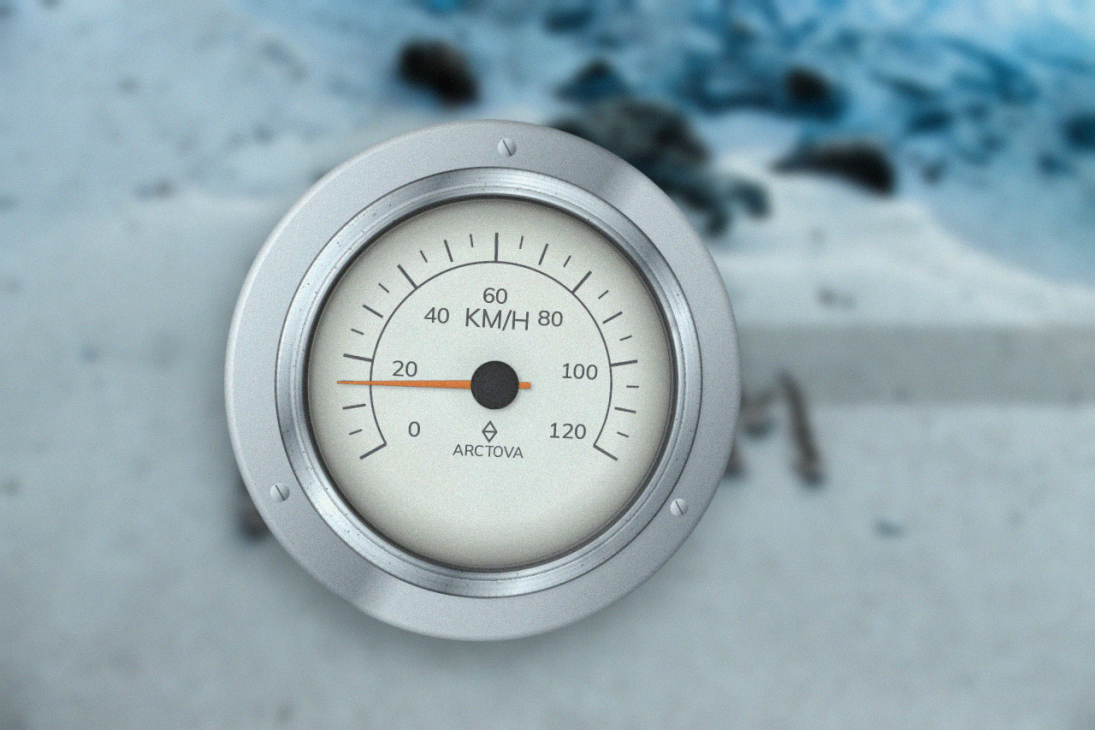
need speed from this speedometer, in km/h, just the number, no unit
15
